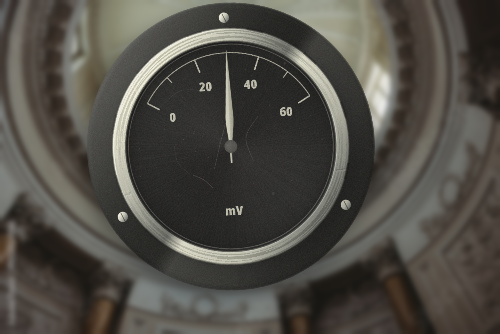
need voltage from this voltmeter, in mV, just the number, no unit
30
